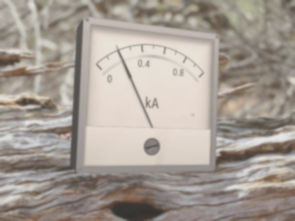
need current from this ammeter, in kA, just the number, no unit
0.2
